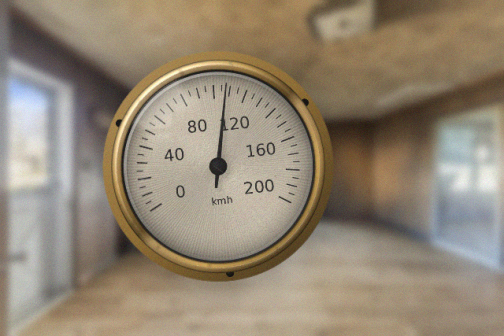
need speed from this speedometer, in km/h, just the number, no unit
107.5
